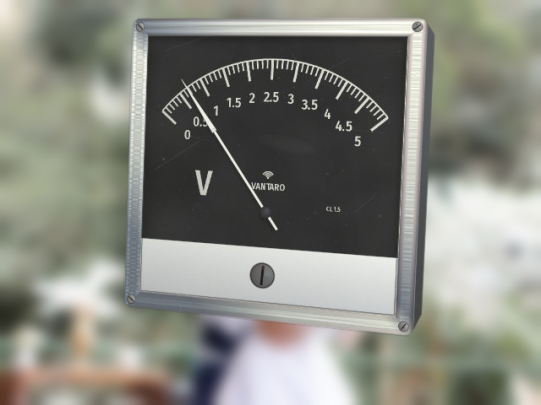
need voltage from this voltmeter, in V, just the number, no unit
0.7
